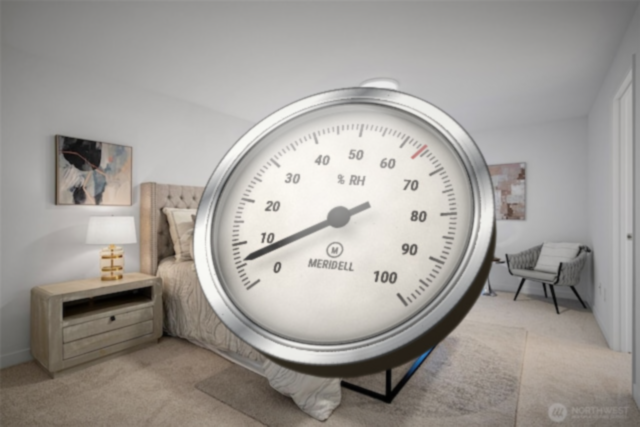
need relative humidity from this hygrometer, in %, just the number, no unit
5
